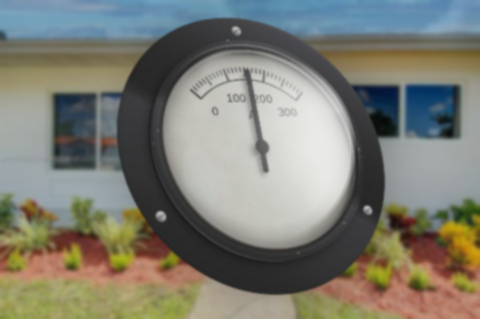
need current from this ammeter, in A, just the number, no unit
150
